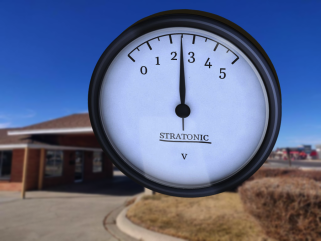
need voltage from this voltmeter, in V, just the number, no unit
2.5
